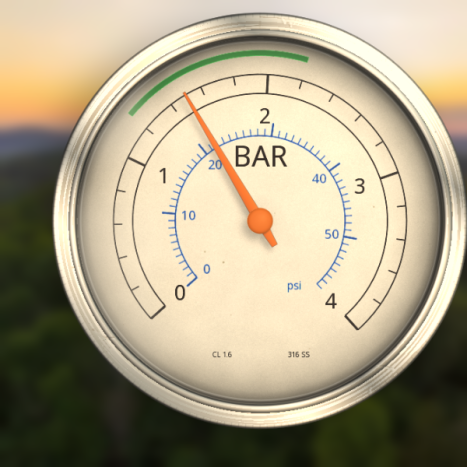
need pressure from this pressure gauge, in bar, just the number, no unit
1.5
